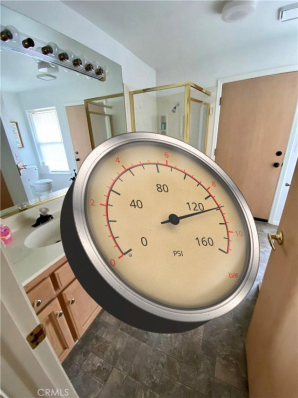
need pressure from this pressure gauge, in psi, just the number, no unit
130
